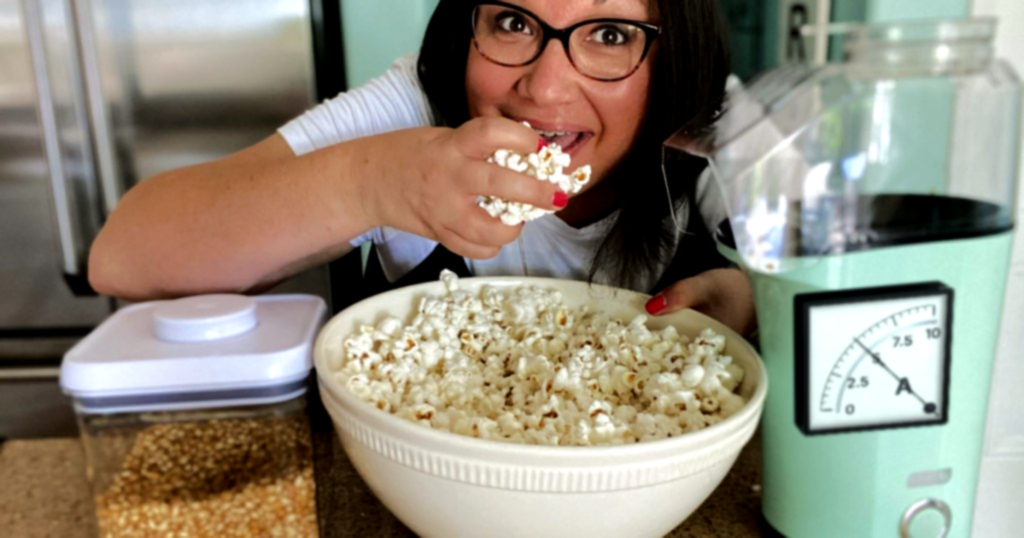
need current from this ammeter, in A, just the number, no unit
5
